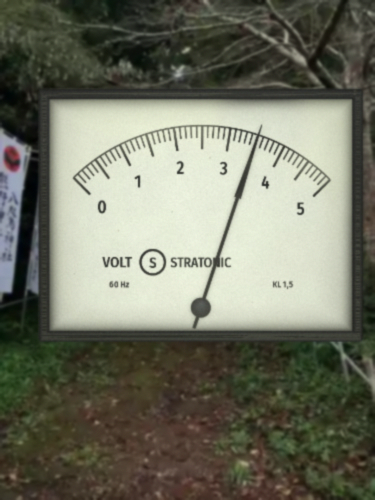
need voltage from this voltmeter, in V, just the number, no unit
3.5
